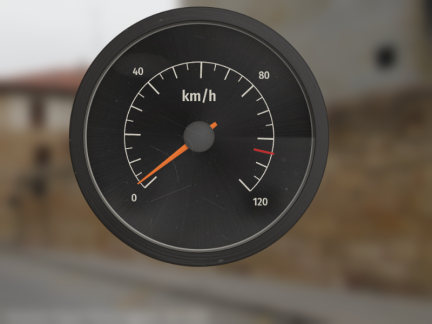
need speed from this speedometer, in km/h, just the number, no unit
2.5
